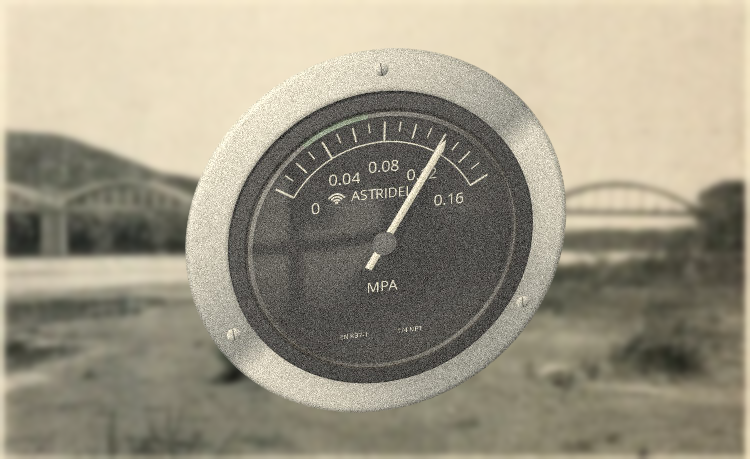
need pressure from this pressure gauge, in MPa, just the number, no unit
0.12
